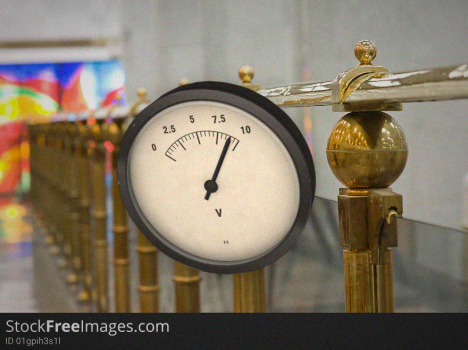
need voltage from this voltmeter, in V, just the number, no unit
9
